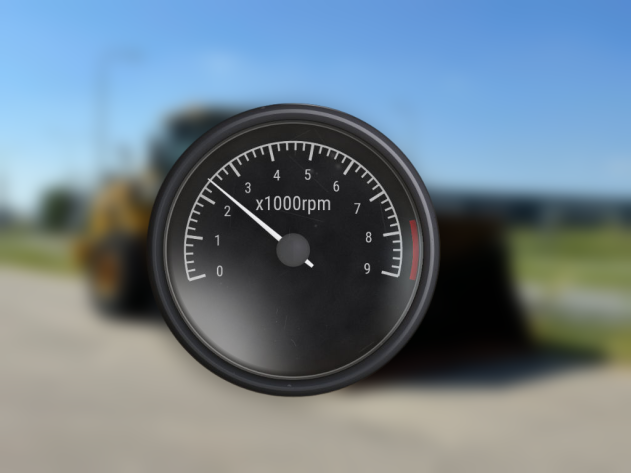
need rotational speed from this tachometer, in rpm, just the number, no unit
2400
